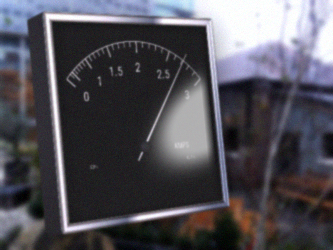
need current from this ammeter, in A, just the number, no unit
2.7
